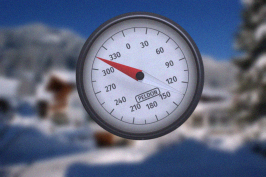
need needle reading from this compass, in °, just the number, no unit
315
